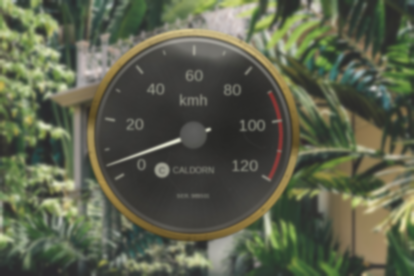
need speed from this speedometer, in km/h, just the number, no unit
5
